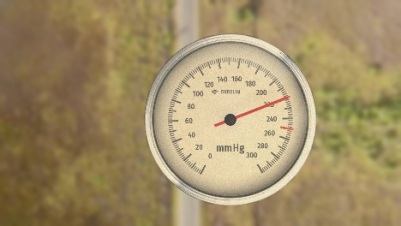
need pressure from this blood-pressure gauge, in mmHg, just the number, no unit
220
